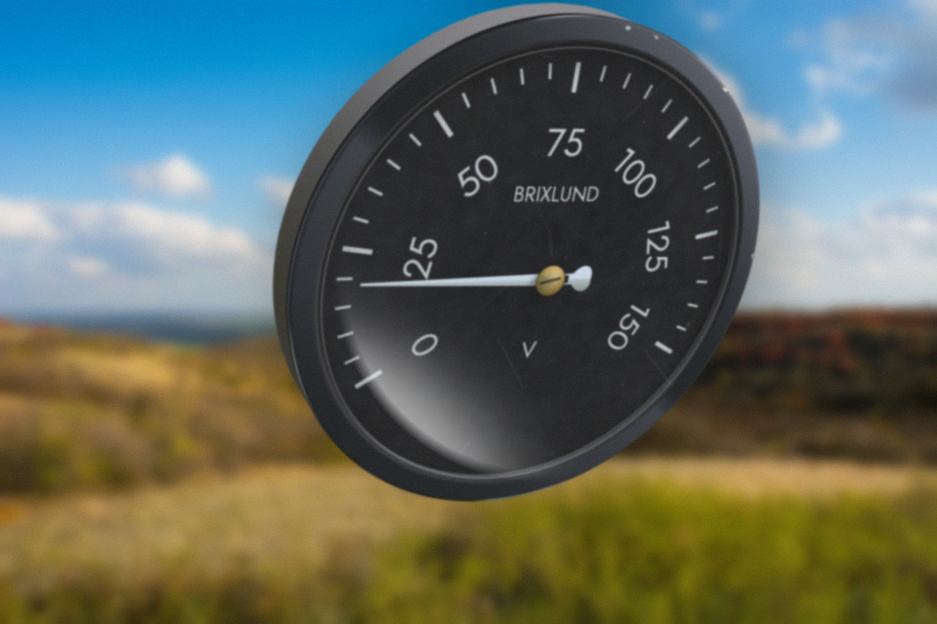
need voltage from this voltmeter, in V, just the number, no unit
20
